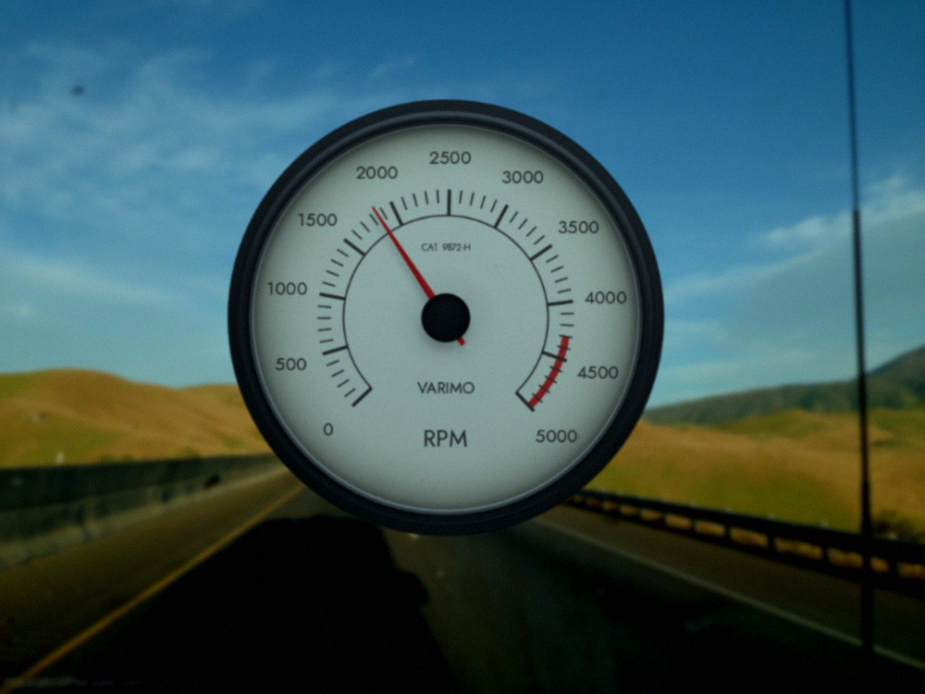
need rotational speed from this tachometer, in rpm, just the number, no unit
1850
